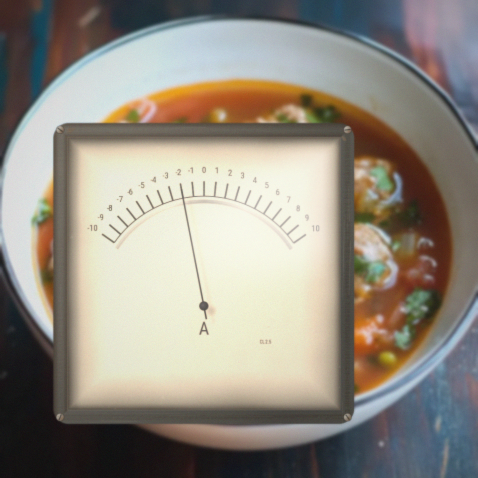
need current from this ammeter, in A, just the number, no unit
-2
